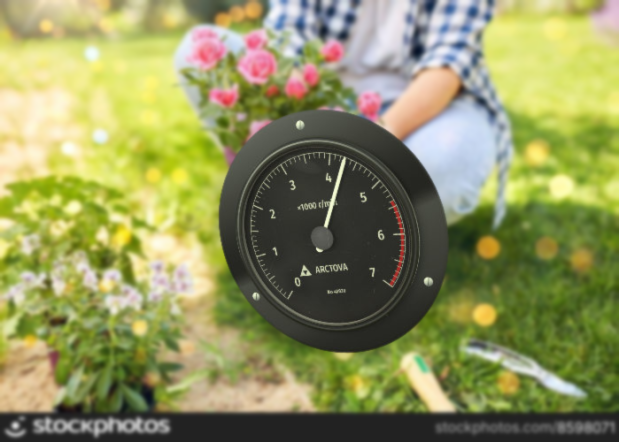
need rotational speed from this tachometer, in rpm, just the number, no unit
4300
